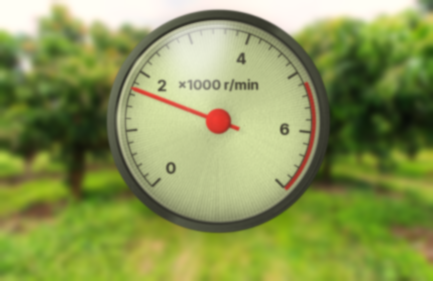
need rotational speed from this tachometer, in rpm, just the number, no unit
1700
